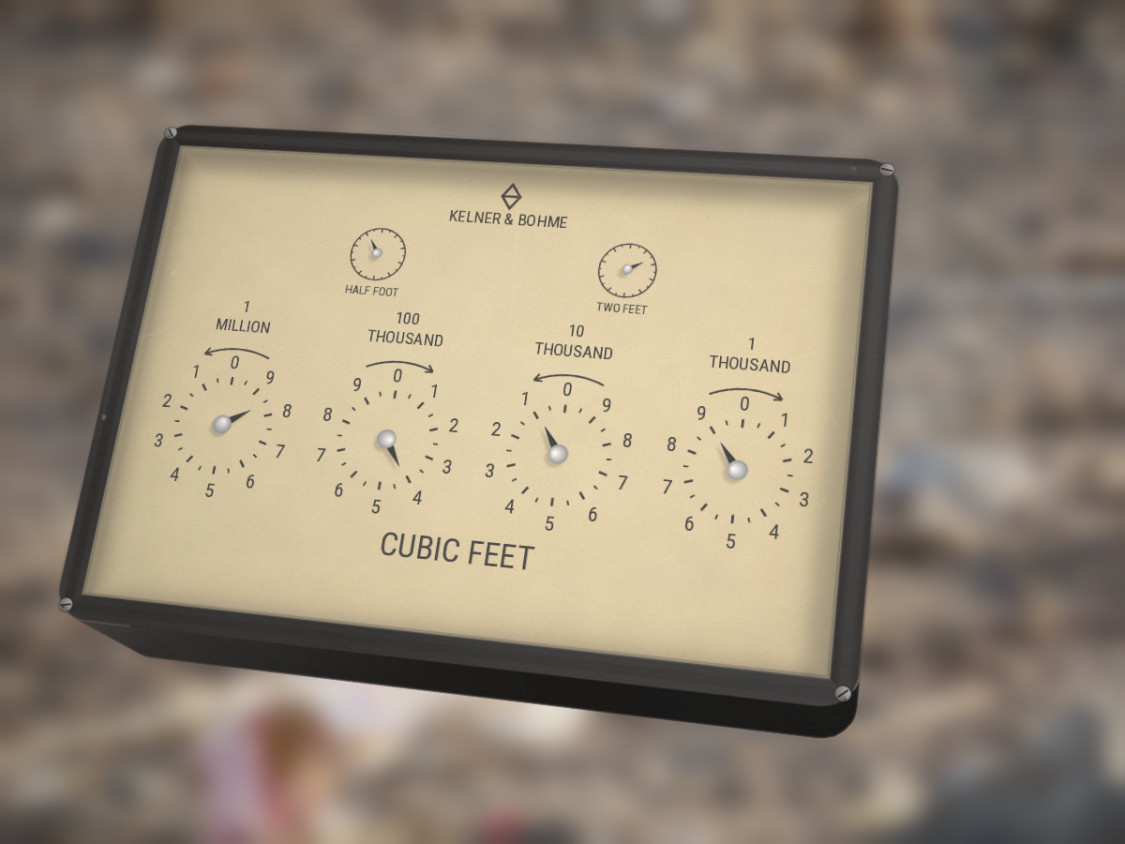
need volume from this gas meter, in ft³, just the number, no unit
840900
